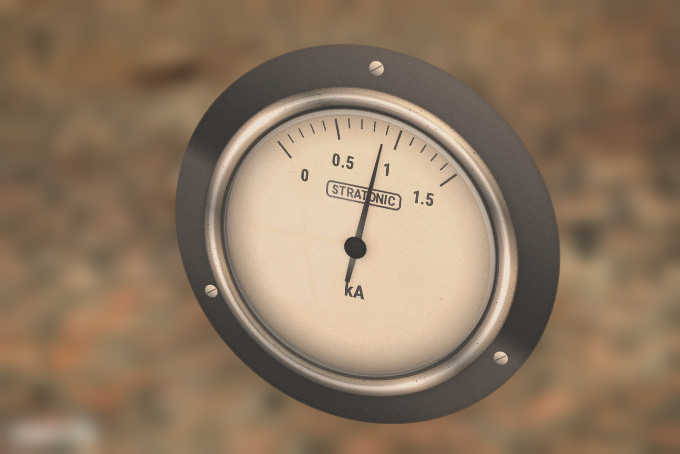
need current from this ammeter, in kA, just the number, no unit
0.9
